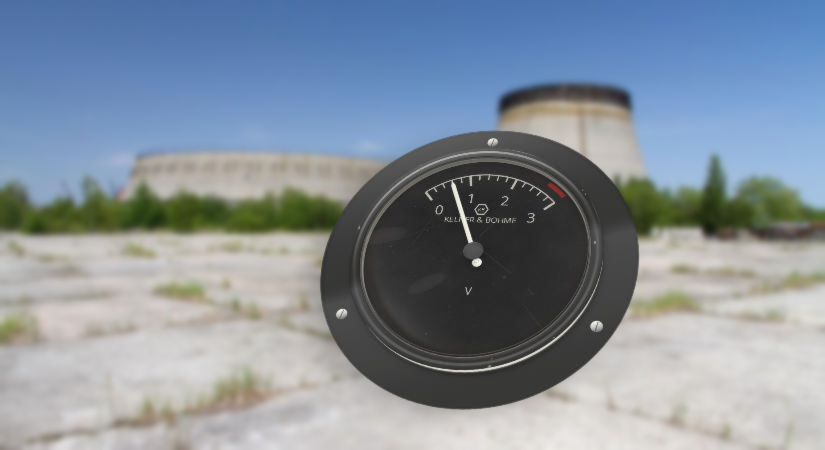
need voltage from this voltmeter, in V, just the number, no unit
0.6
